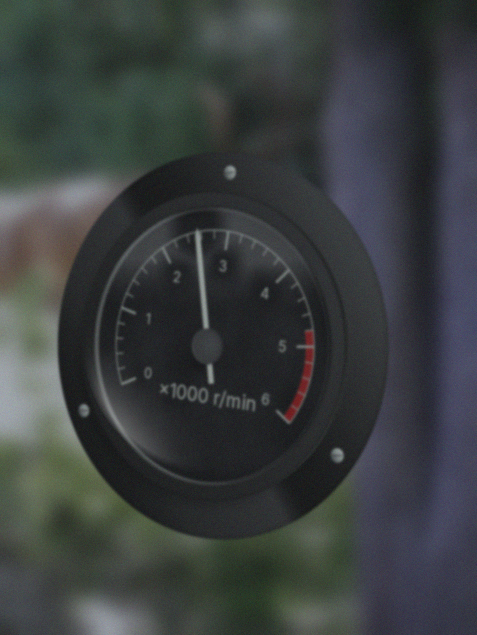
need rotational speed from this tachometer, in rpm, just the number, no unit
2600
